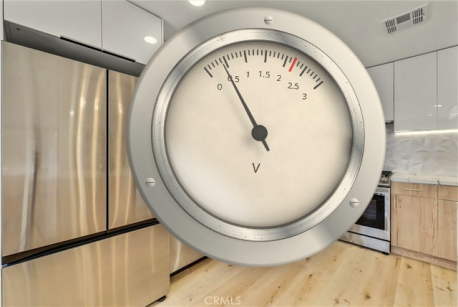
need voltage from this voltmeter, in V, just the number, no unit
0.4
